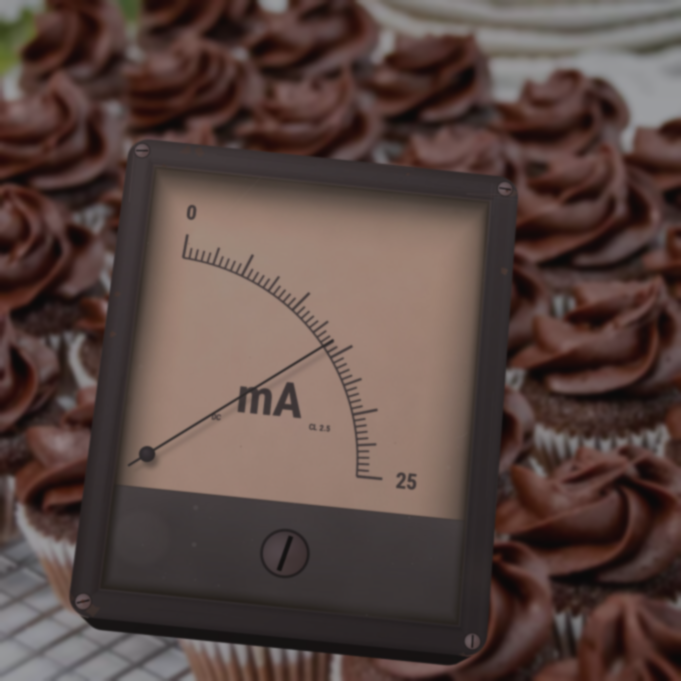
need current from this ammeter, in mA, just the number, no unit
14
